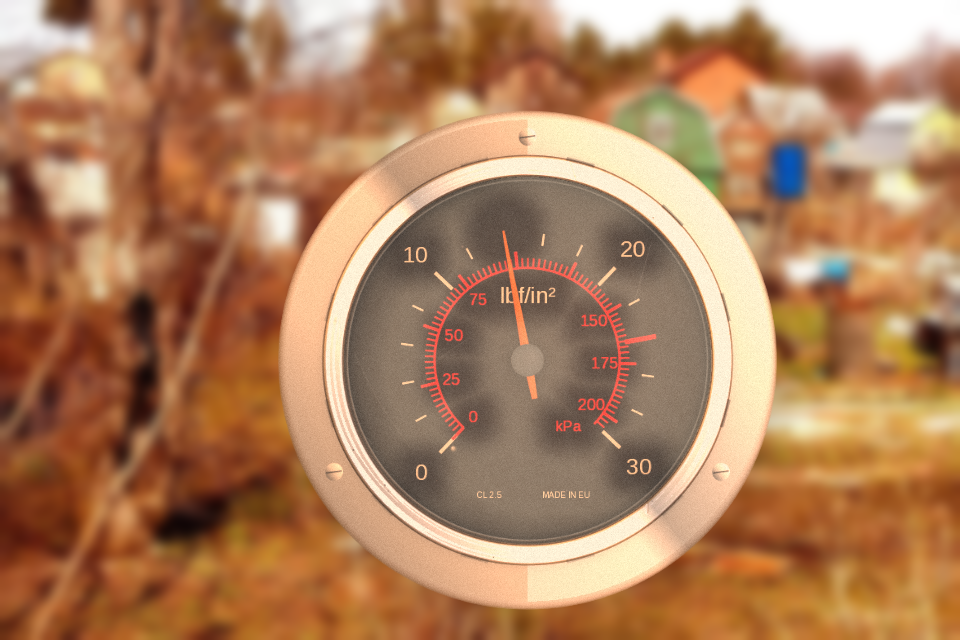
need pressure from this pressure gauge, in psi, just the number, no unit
14
